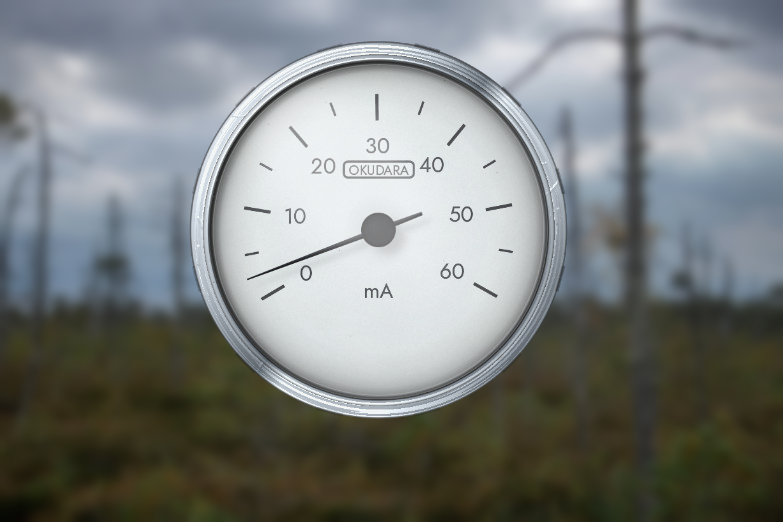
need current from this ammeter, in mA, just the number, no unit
2.5
